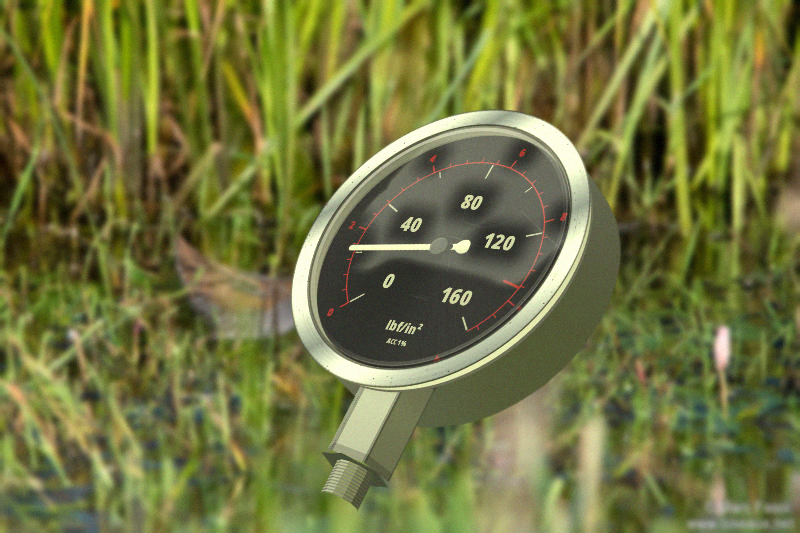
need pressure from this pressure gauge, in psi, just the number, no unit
20
